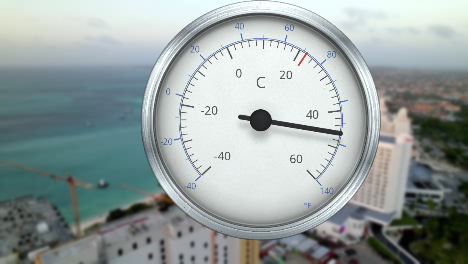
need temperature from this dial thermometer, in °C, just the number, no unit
46
